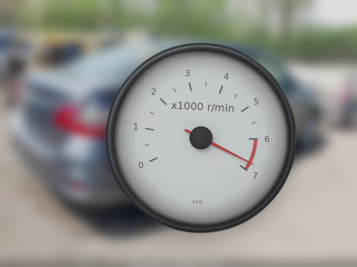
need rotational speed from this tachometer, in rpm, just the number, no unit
6750
